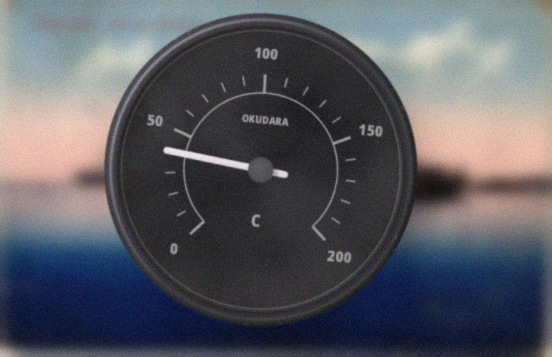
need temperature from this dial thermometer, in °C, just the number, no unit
40
